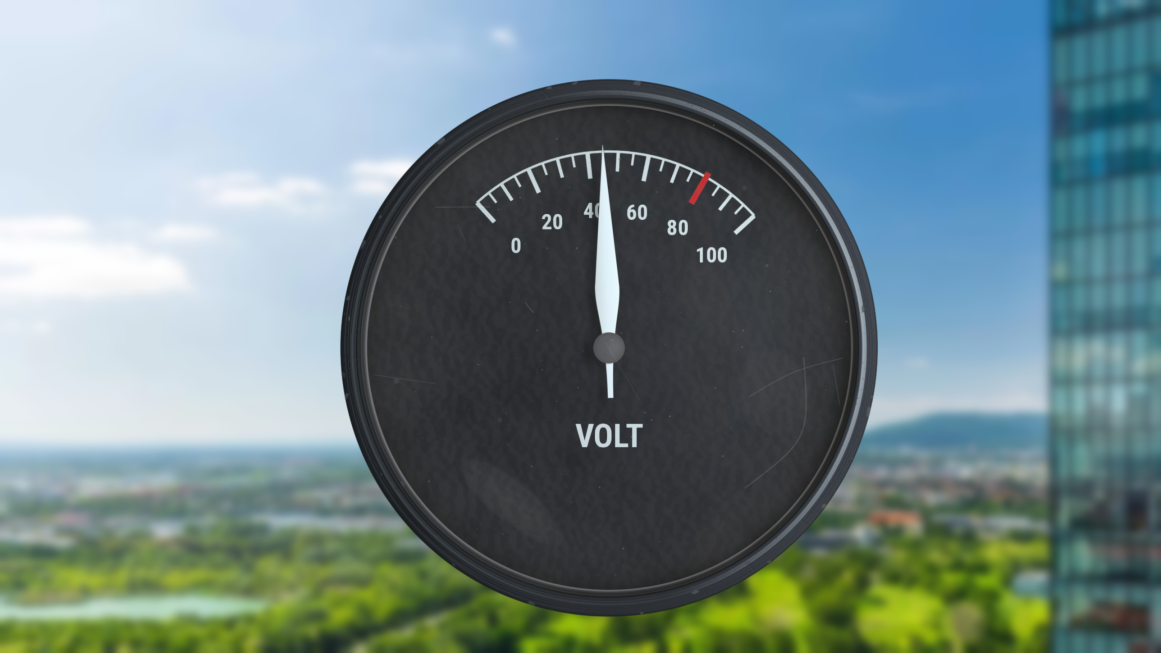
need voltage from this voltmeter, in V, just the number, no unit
45
